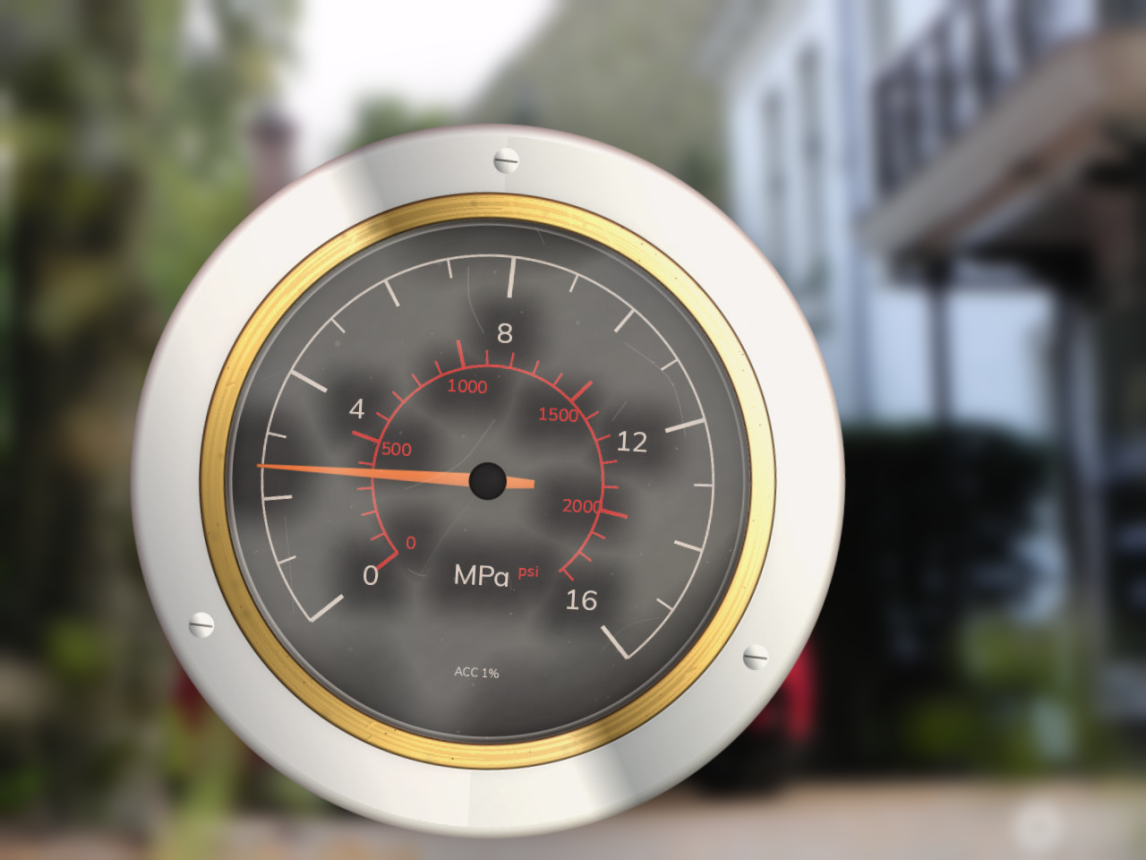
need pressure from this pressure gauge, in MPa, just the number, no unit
2.5
